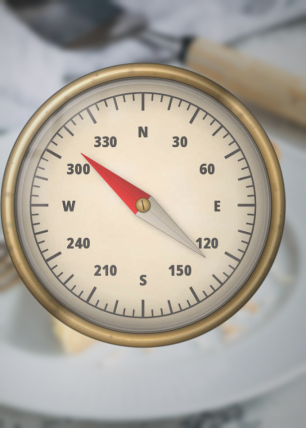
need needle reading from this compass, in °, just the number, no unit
310
